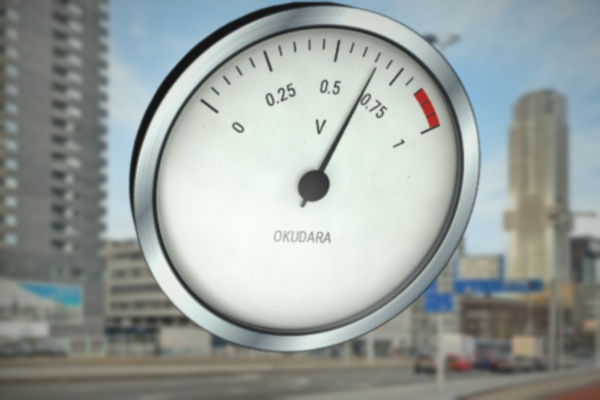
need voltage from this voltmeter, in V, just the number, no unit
0.65
